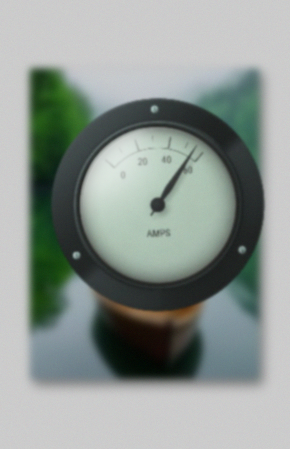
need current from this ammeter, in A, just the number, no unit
55
